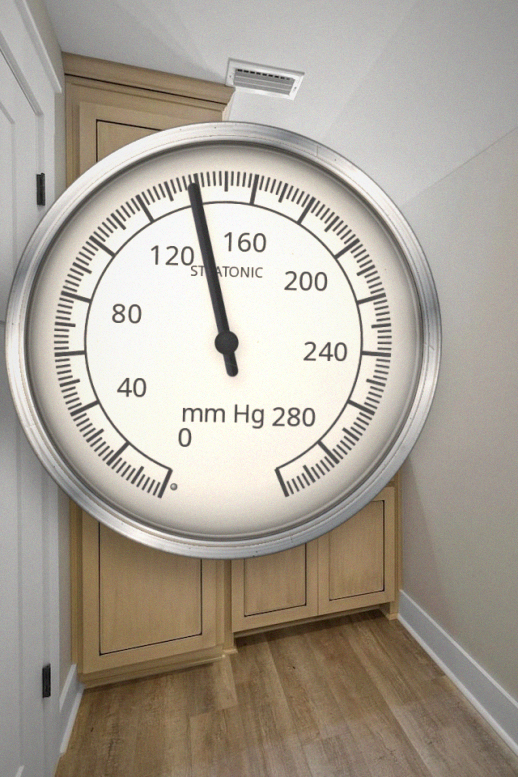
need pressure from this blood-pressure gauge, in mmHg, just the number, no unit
138
